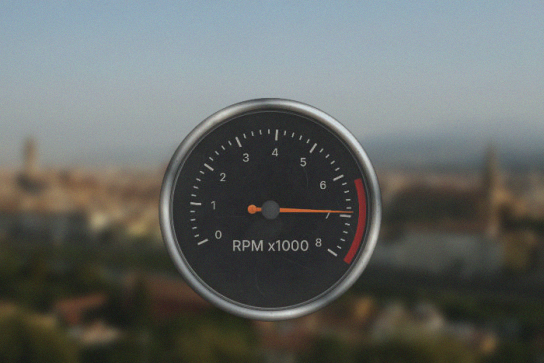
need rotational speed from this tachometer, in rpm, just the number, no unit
6900
